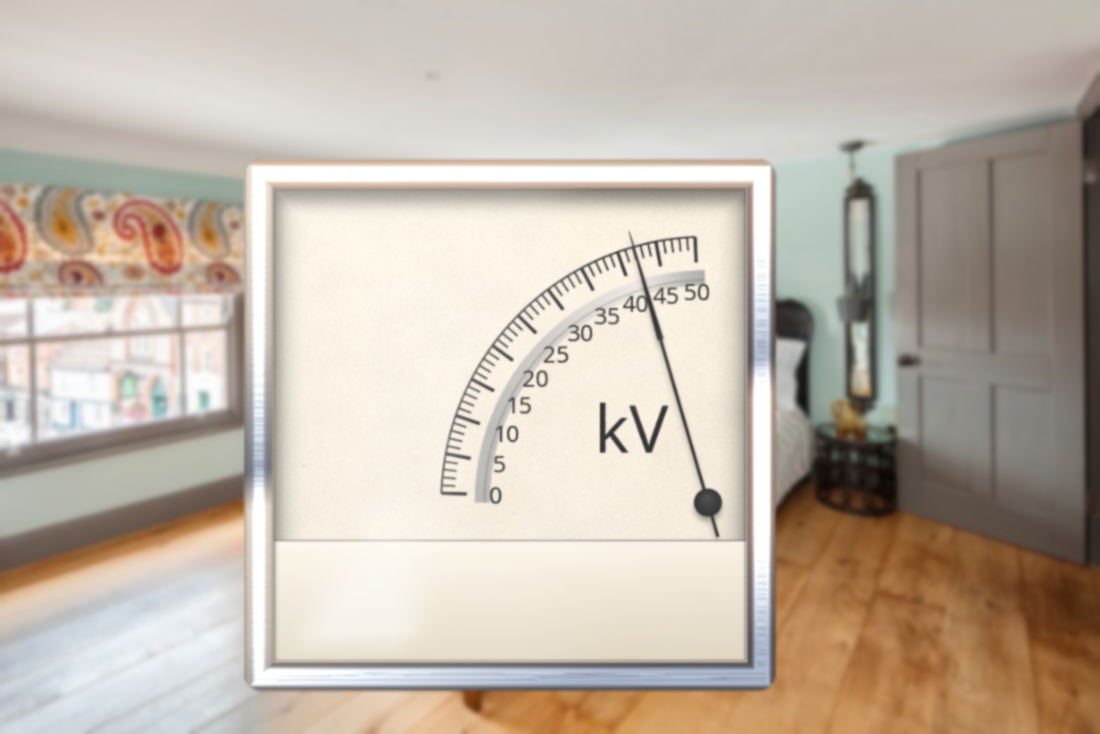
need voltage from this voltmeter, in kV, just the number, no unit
42
